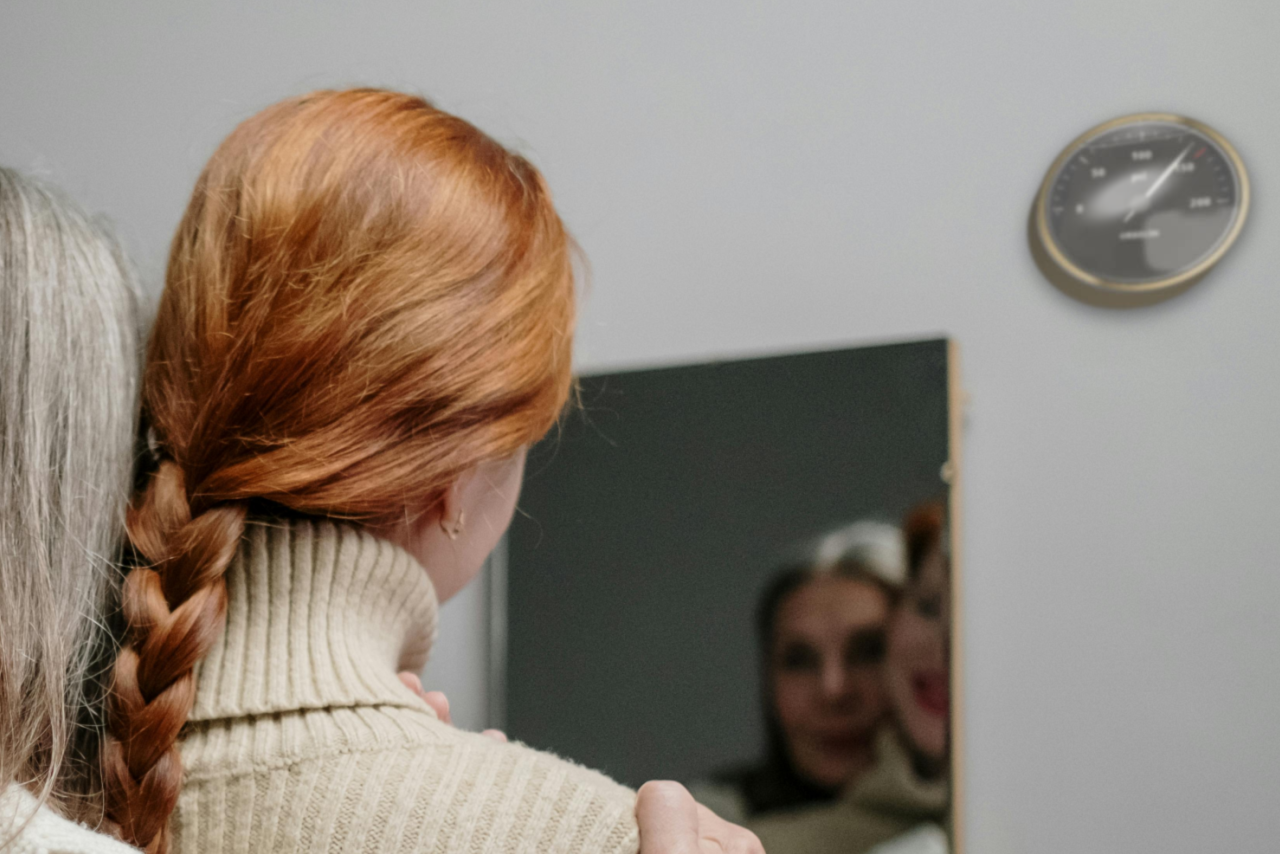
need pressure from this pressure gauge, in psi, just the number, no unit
140
